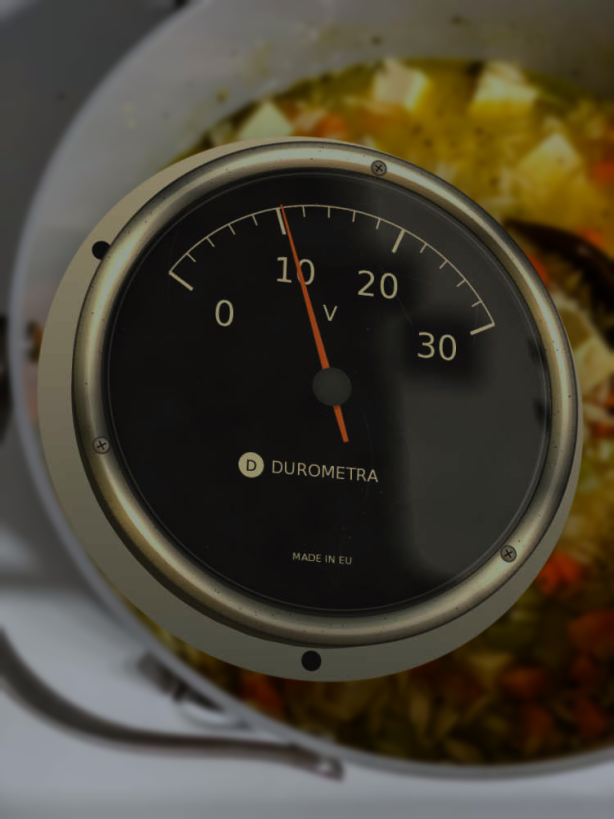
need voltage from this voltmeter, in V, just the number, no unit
10
